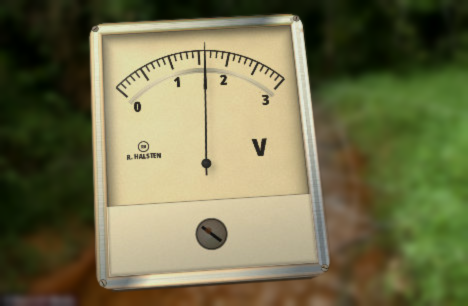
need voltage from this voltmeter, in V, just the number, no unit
1.6
